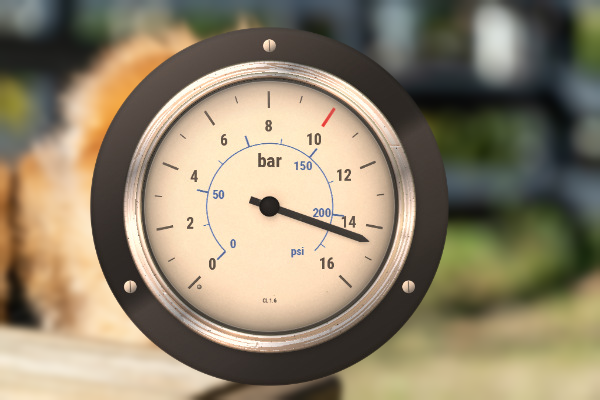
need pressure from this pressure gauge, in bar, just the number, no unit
14.5
